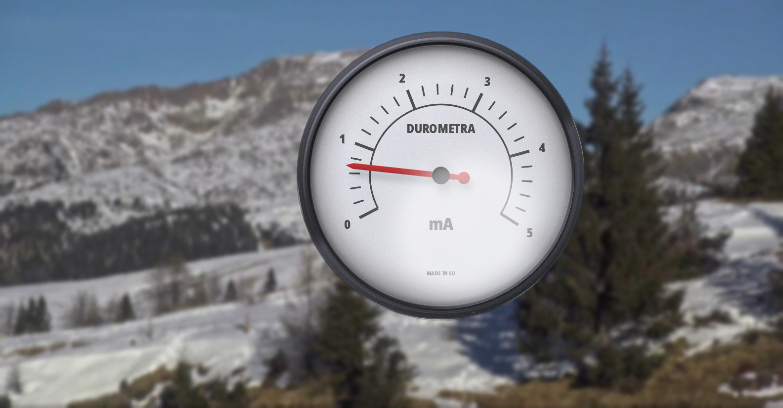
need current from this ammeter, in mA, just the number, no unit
0.7
